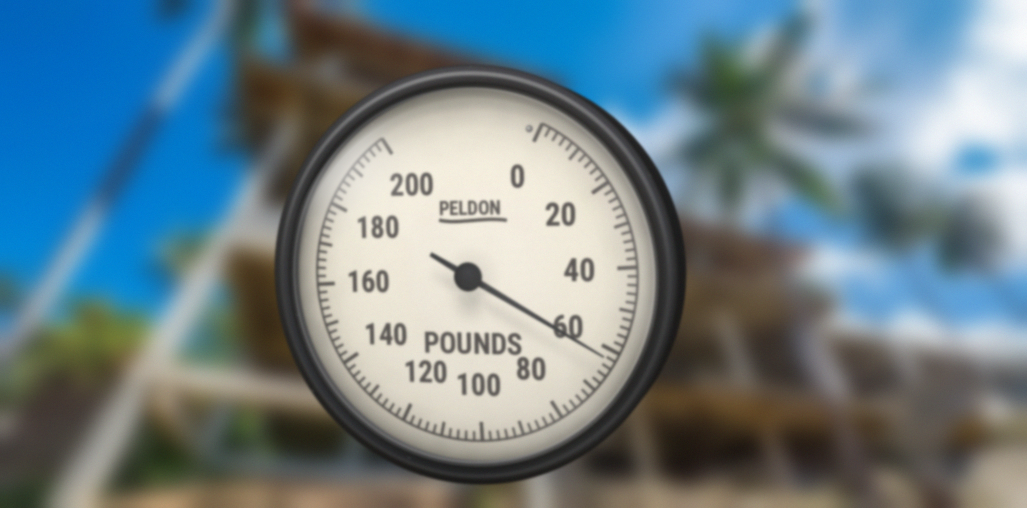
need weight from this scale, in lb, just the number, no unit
62
